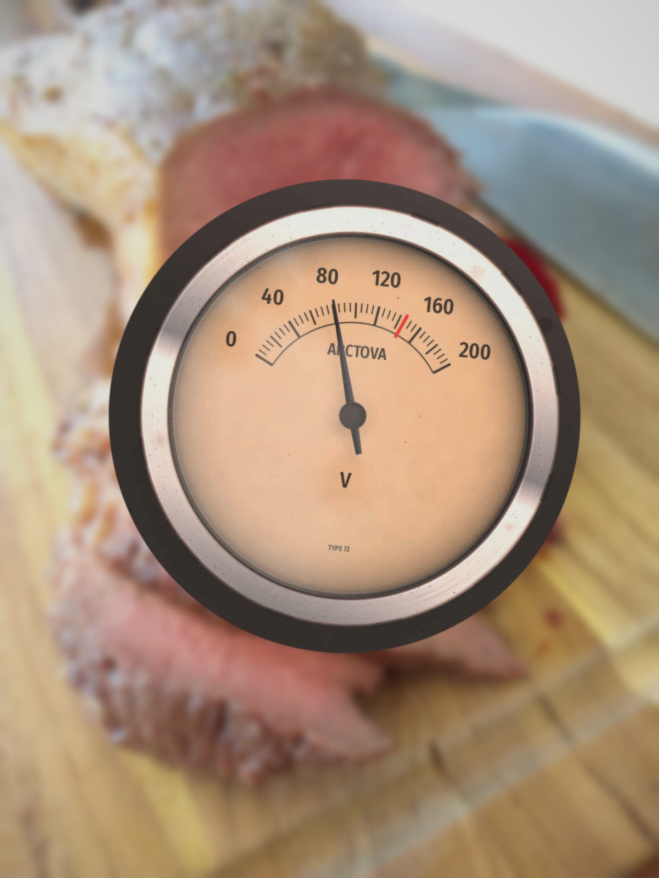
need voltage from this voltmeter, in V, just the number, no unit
80
